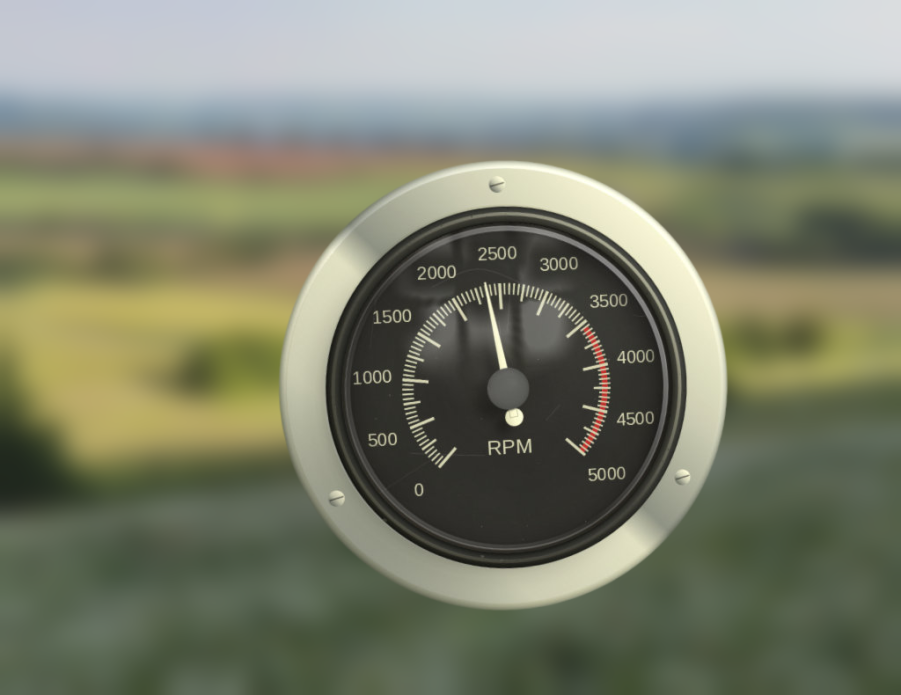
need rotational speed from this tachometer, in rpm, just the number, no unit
2350
